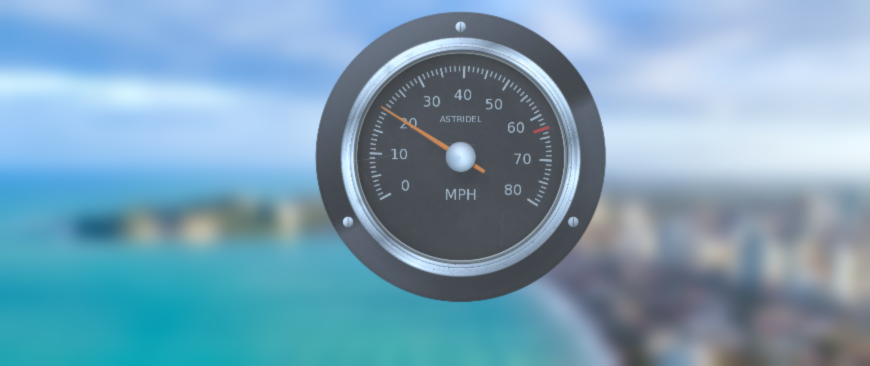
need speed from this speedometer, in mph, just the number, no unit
20
